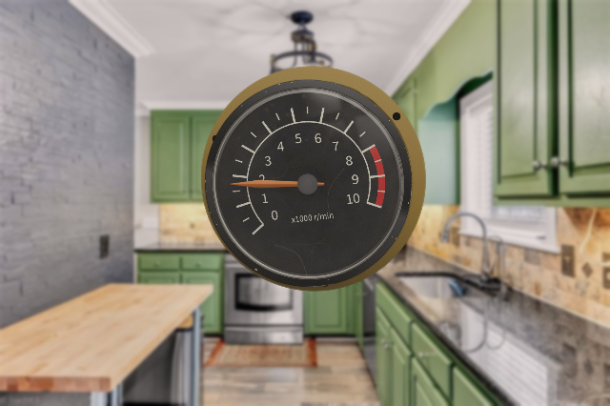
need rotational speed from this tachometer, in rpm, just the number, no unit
1750
